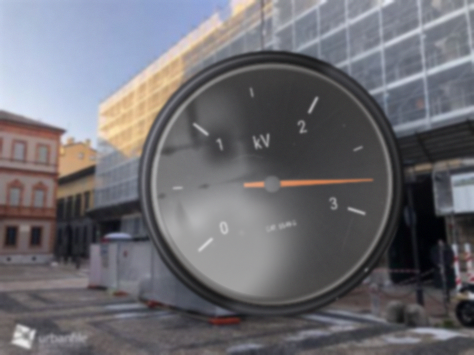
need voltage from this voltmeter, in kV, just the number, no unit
2.75
